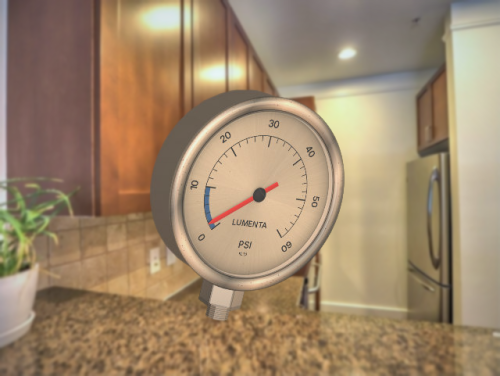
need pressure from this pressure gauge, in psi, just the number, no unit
2
